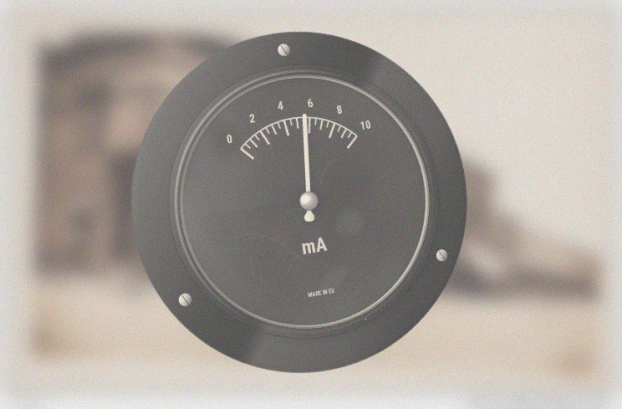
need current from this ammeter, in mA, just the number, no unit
5.5
